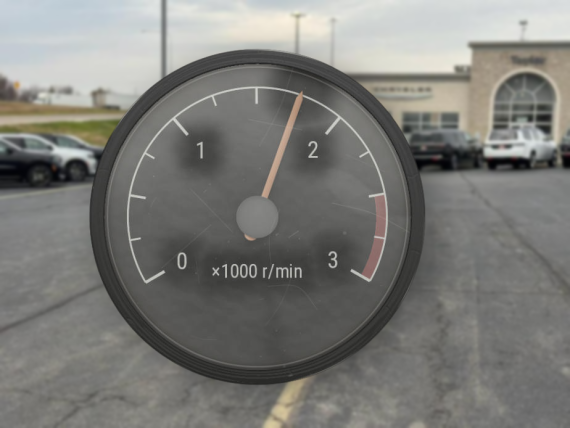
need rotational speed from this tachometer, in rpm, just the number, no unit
1750
